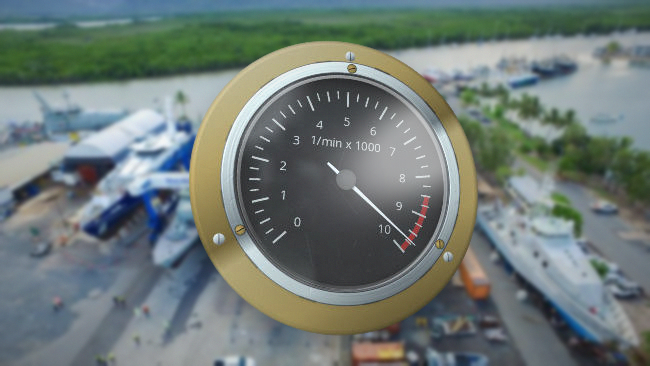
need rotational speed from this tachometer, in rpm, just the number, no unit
9750
